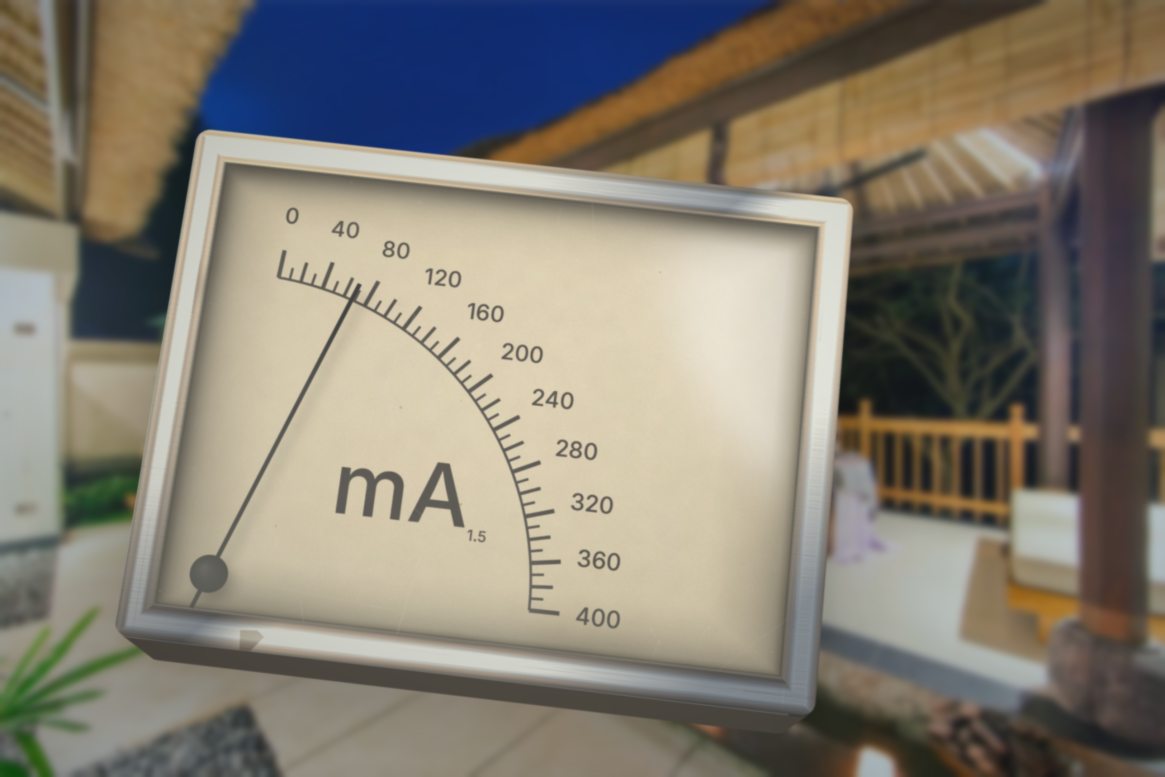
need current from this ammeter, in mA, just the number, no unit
70
